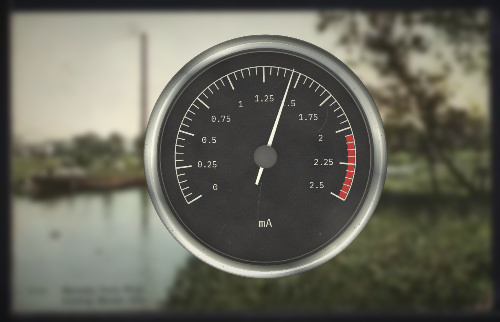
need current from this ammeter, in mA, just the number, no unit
1.45
